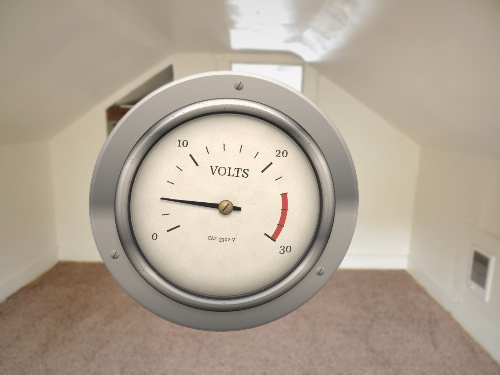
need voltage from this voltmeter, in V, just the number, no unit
4
